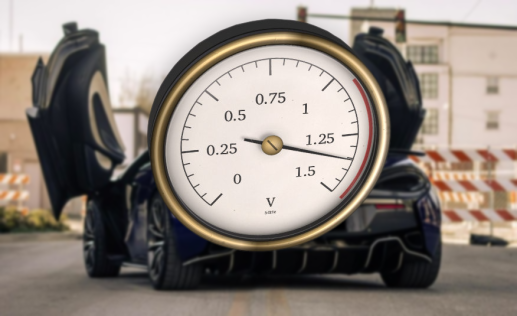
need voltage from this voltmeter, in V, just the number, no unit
1.35
